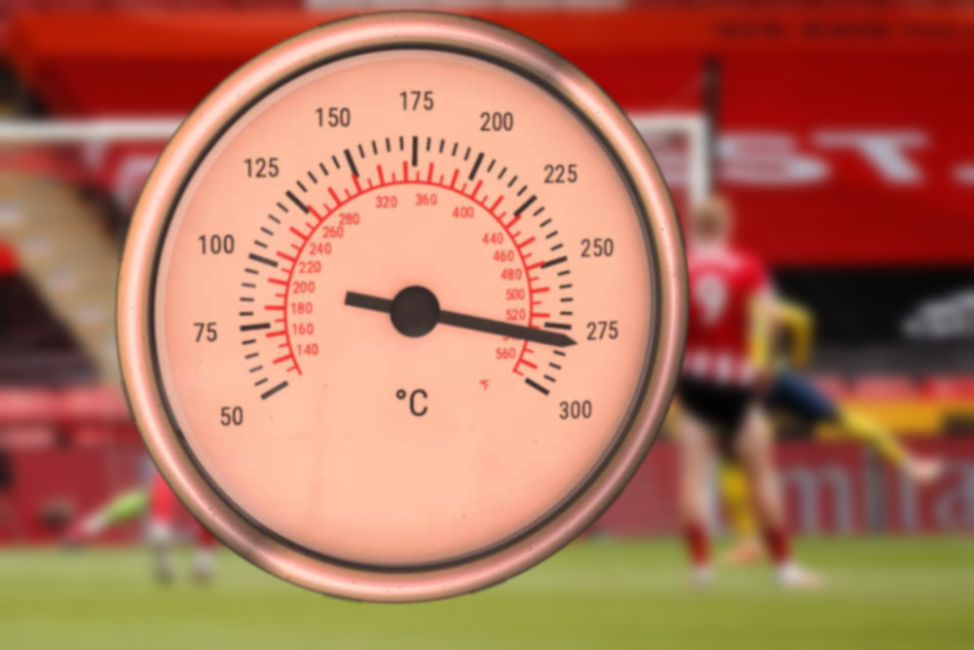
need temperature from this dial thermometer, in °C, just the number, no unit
280
